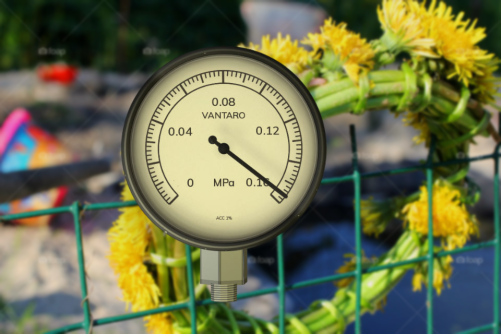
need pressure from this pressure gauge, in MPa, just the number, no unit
0.156
